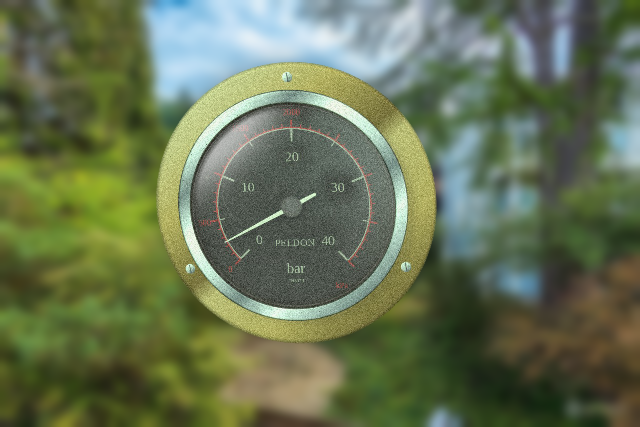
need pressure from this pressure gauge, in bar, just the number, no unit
2.5
